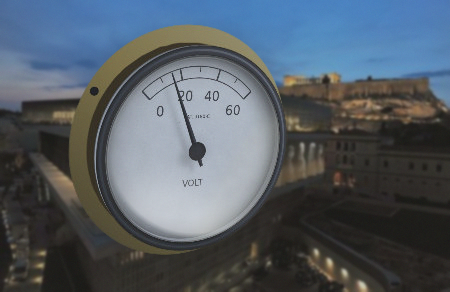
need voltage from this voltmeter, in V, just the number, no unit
15
